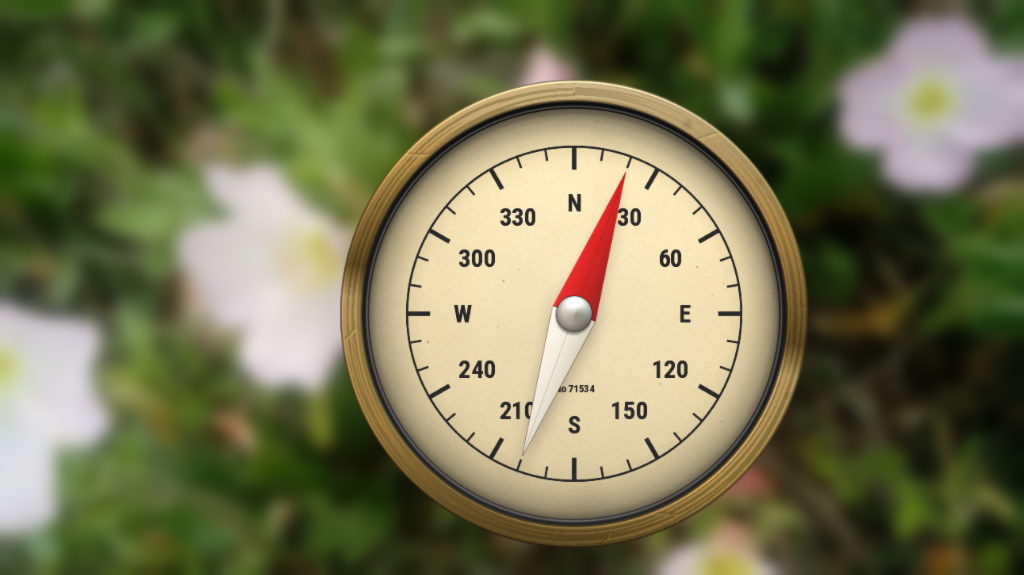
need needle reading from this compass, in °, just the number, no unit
20
